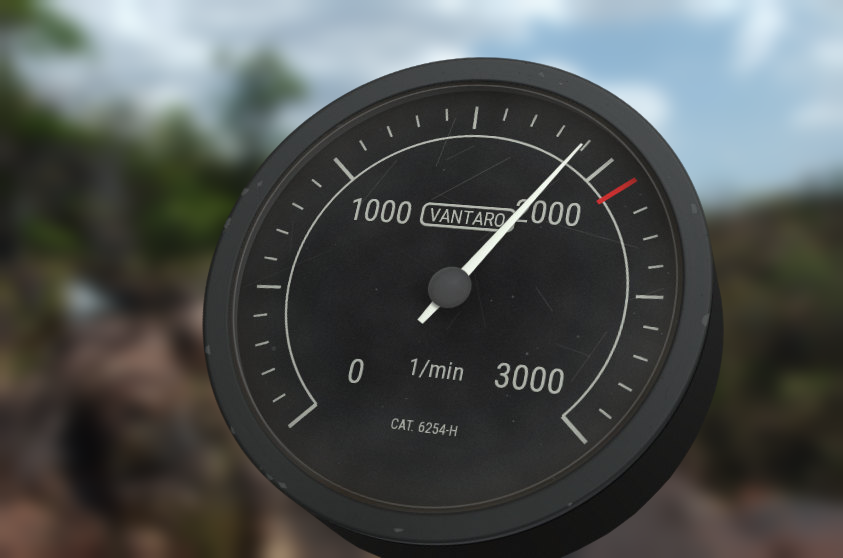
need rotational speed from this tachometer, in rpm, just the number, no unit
1900
